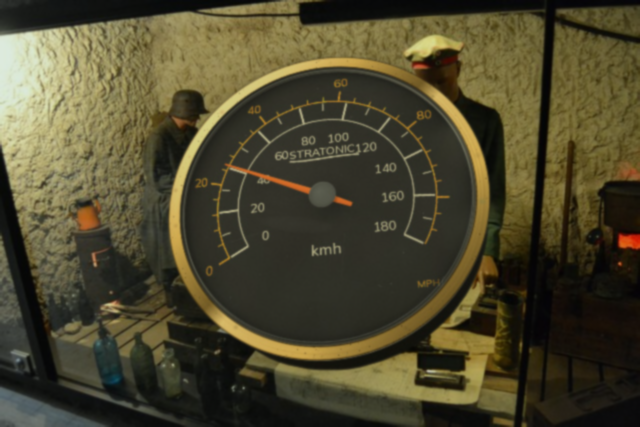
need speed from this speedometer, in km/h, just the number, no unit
40
